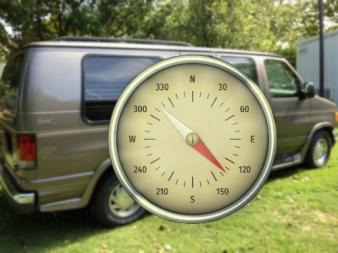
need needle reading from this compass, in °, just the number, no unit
135
